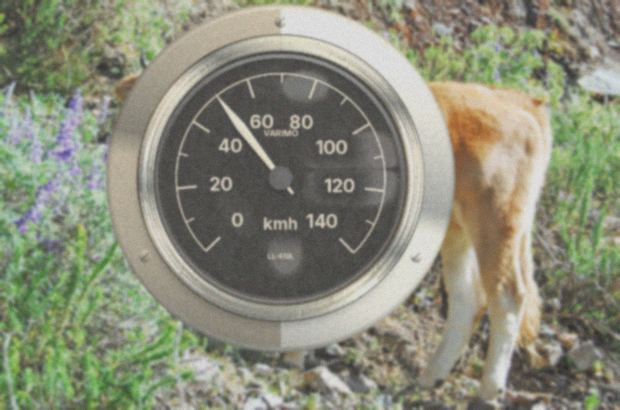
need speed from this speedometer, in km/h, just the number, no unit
50
